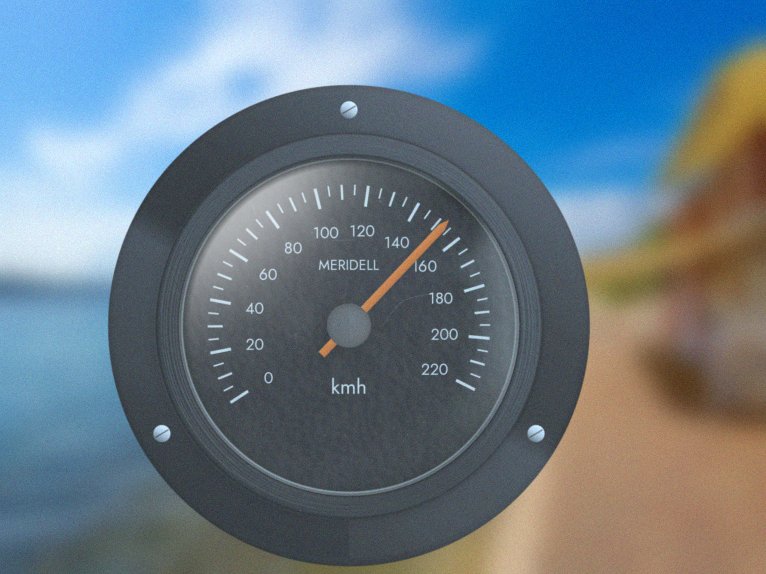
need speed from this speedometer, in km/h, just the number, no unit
152.5
